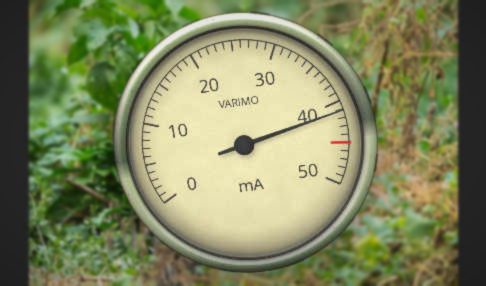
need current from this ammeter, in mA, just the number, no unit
41
